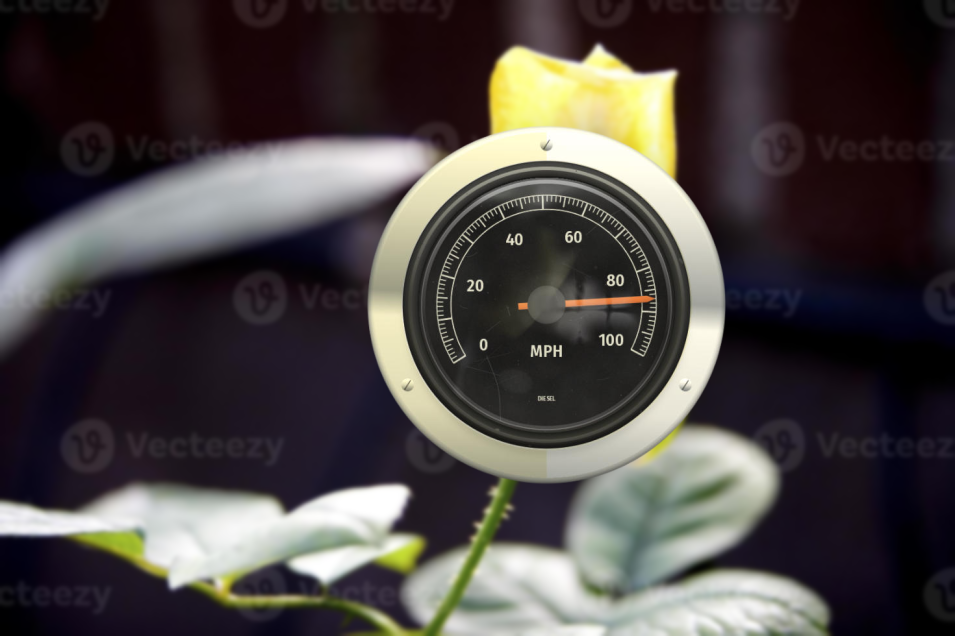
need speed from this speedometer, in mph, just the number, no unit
87
